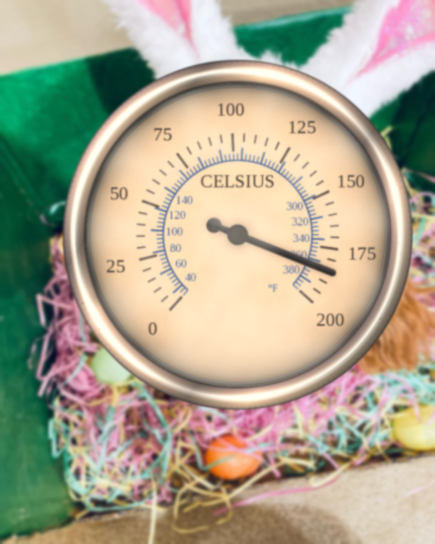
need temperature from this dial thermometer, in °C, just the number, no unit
185
